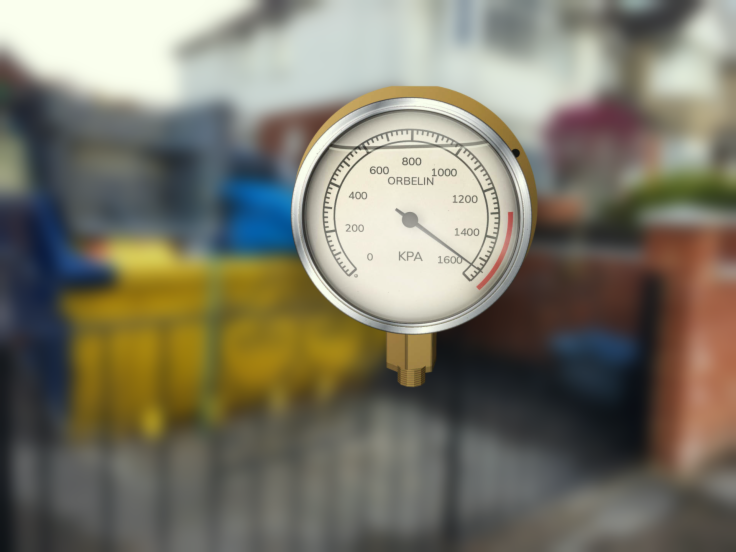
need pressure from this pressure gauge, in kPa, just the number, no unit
1540
